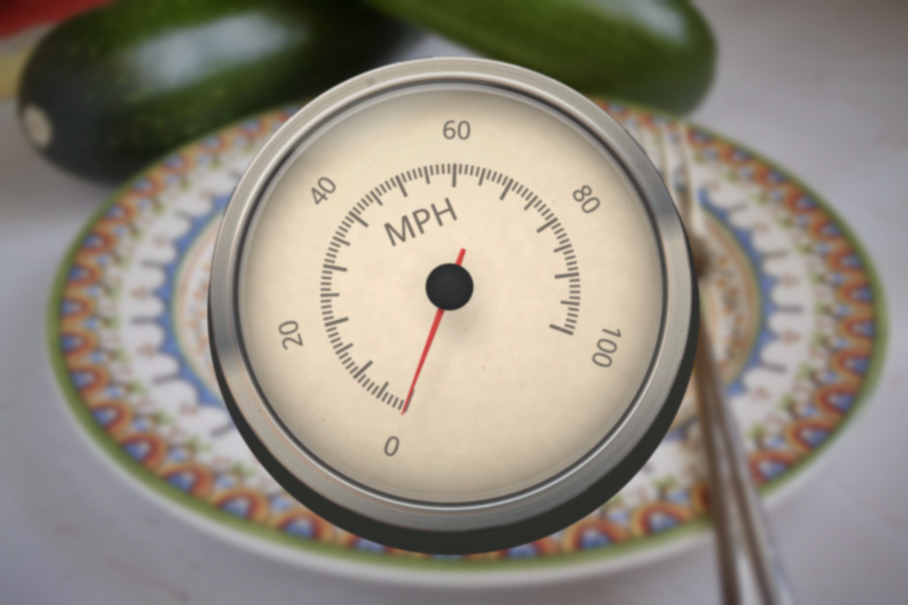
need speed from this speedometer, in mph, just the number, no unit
0
